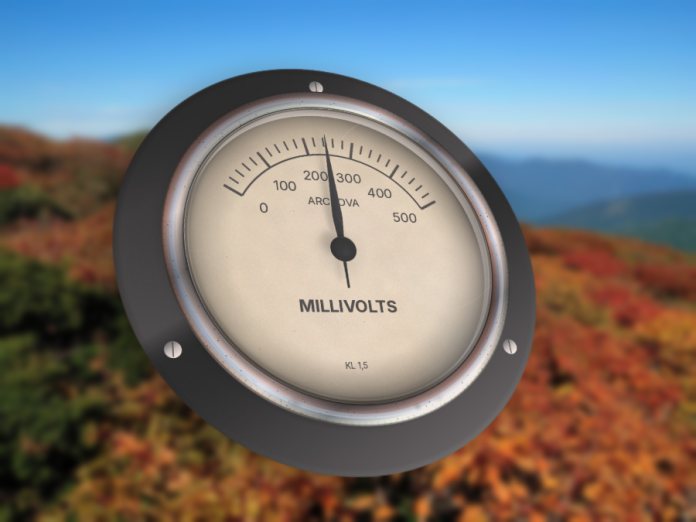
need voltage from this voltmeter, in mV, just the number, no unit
240
